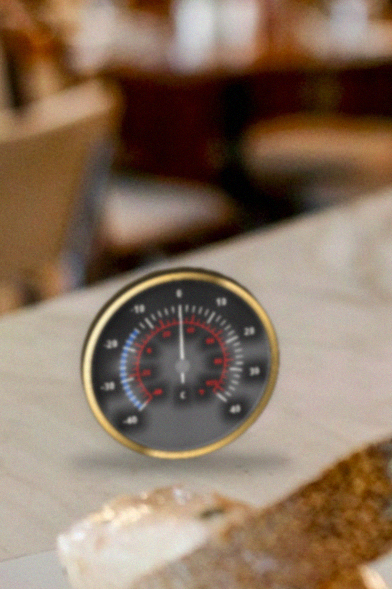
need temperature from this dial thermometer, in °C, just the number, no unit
0
